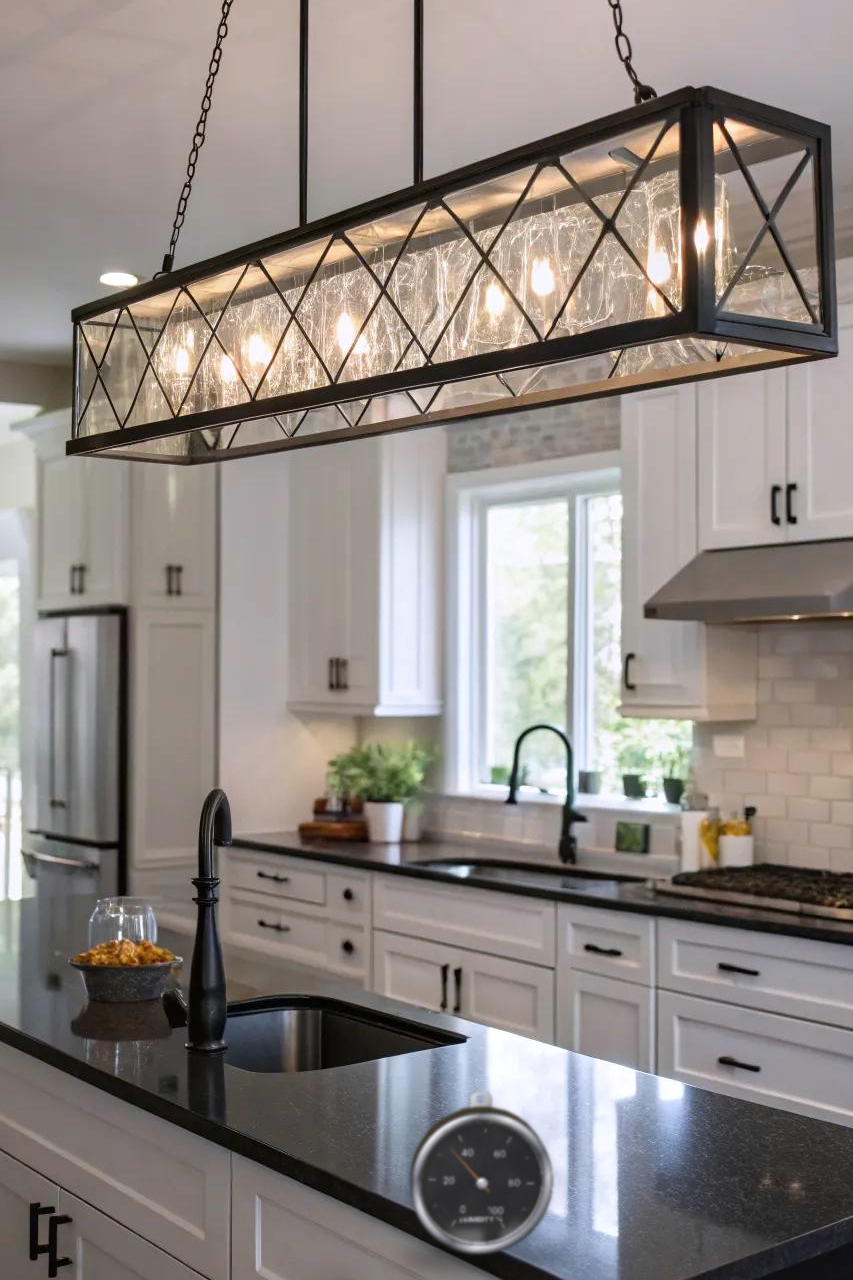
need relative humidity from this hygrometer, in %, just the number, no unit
35
